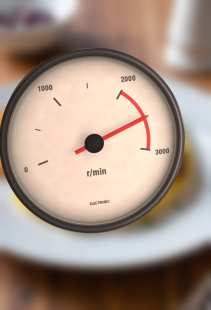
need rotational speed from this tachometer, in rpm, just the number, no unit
2500
